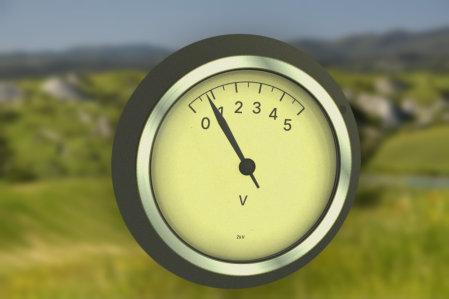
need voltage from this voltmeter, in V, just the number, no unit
0.75
